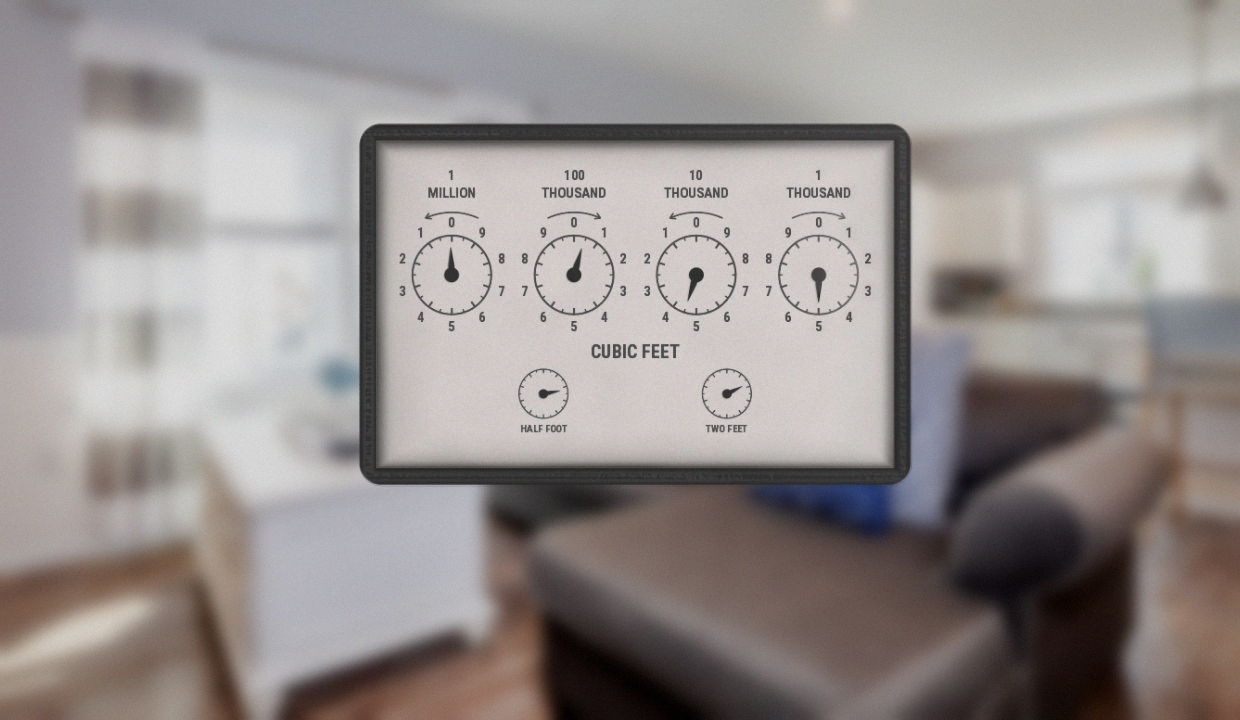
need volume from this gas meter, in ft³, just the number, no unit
4500
